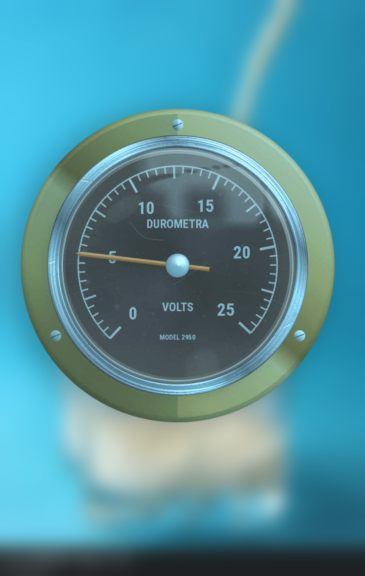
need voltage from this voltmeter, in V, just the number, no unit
5
